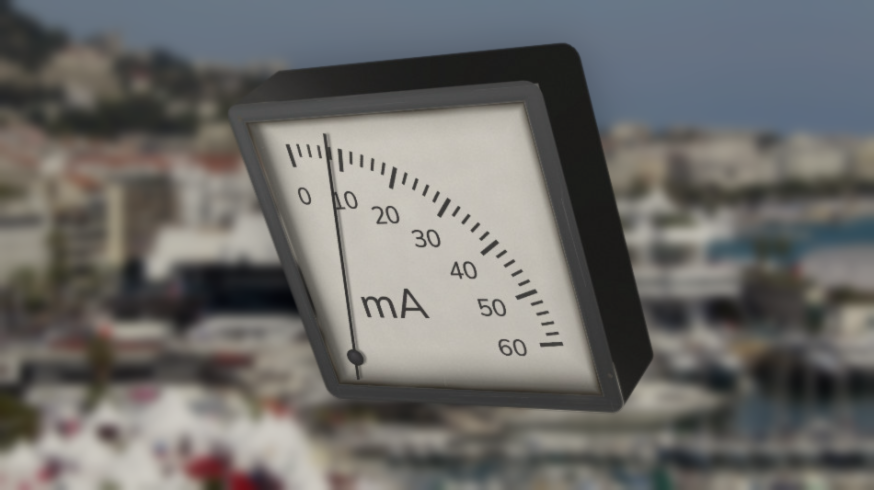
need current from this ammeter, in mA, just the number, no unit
8
